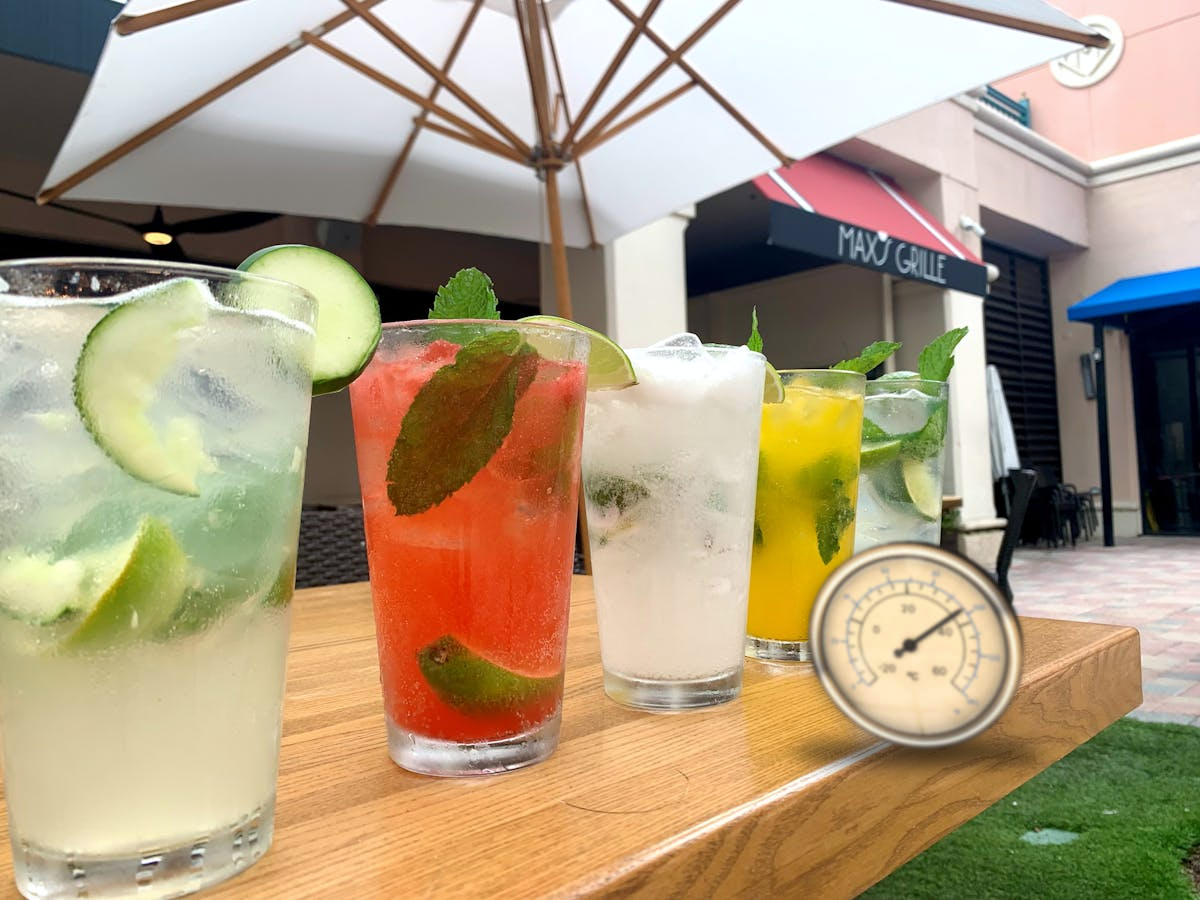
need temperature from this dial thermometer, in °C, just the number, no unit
36
